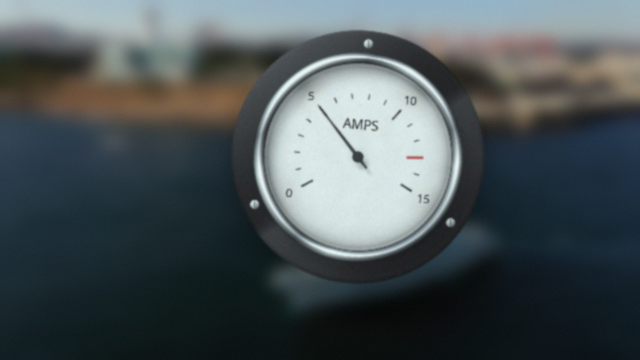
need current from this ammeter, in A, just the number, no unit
5
